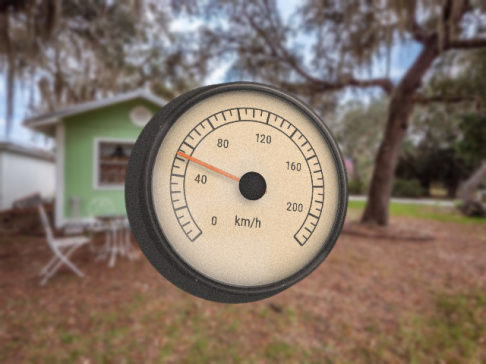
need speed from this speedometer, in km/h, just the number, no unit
52.5
